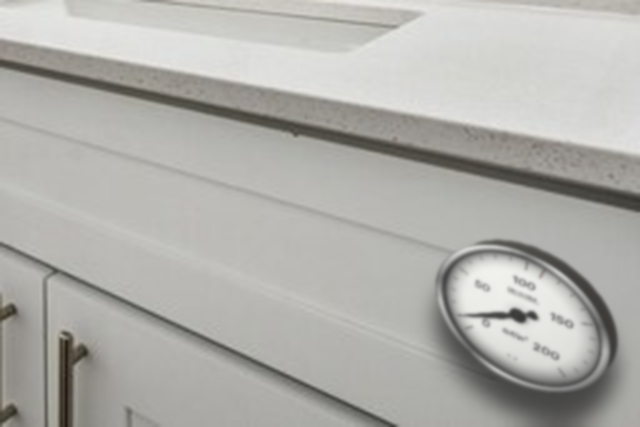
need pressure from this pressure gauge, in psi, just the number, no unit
10
